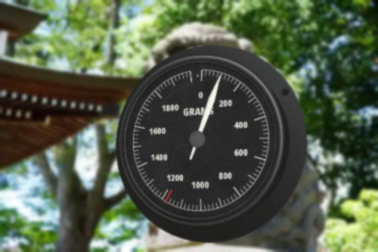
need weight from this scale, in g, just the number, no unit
100
